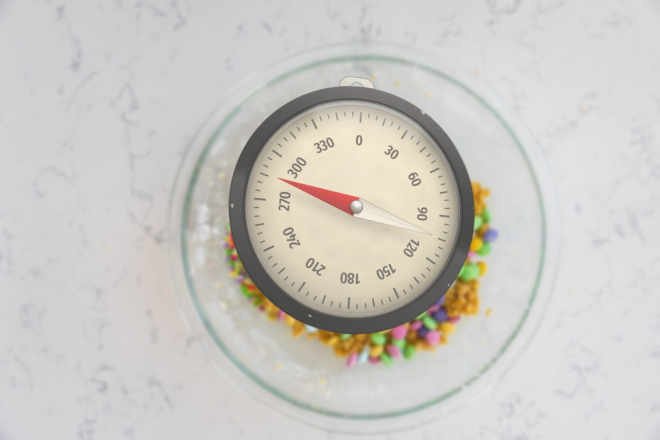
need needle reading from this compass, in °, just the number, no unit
285
